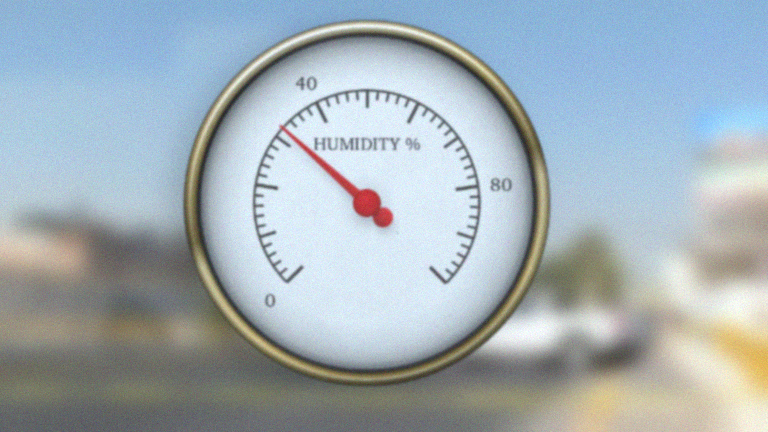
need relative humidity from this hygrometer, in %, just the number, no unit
32
